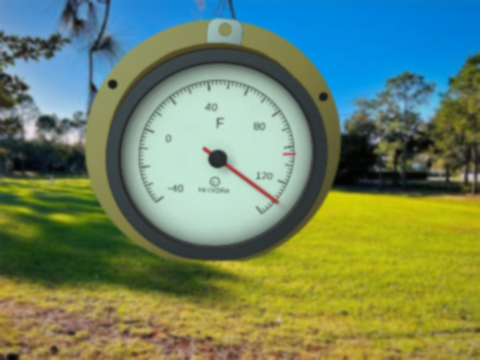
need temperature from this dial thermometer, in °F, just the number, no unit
130
